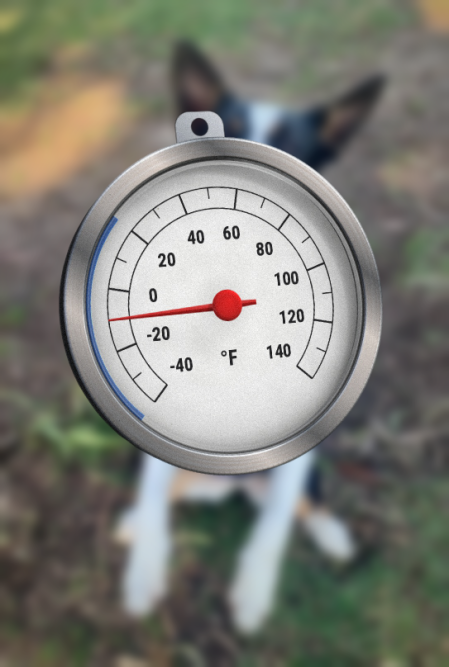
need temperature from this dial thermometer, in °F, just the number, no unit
-10
